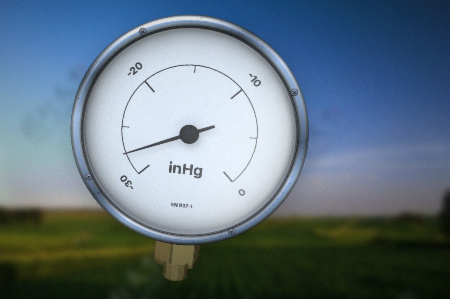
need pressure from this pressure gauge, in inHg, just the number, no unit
-27.5
